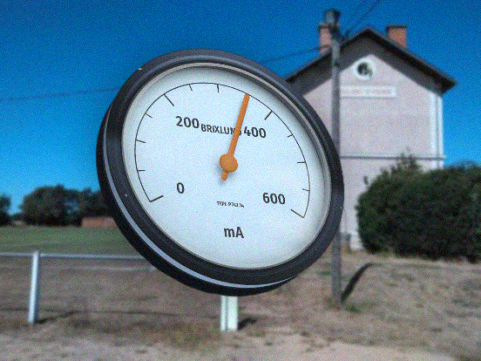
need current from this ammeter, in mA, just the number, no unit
350
